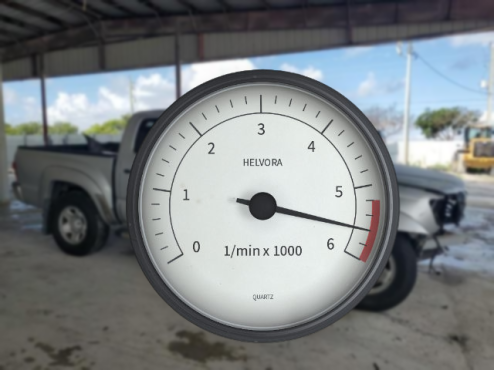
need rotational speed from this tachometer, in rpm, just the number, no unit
5600
